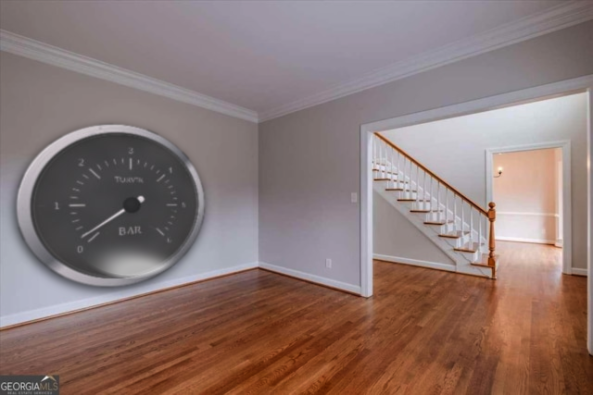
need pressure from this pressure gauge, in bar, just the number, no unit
0.2
